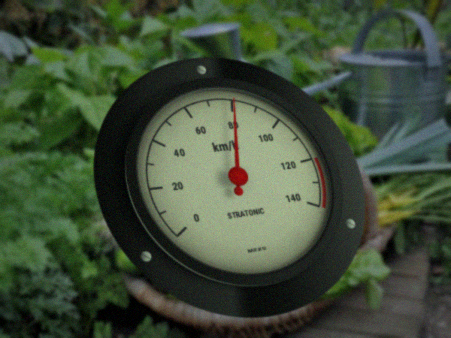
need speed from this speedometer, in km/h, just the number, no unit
80
